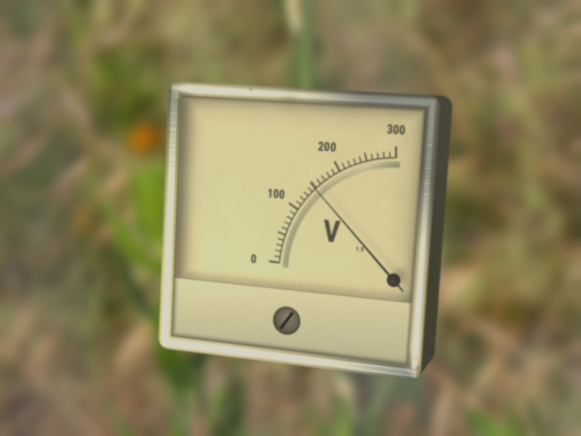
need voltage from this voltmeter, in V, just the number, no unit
150
